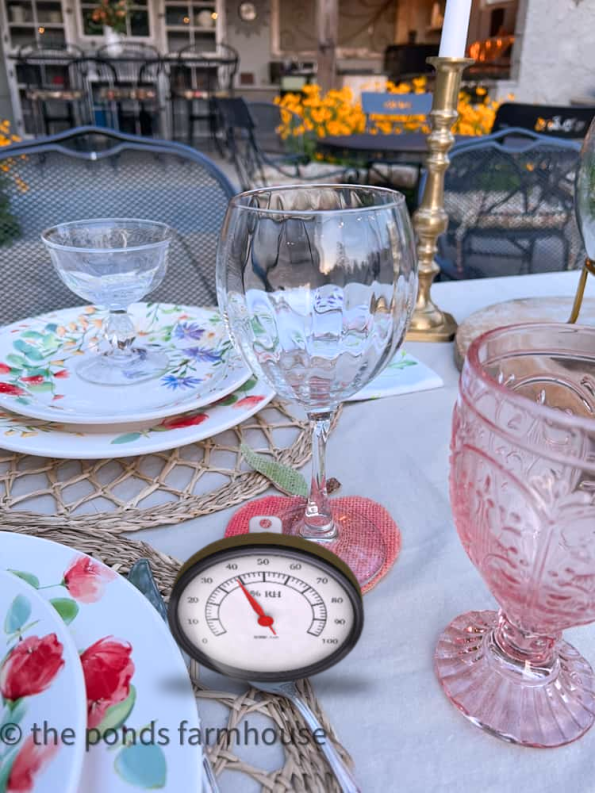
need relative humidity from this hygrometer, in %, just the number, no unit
40
